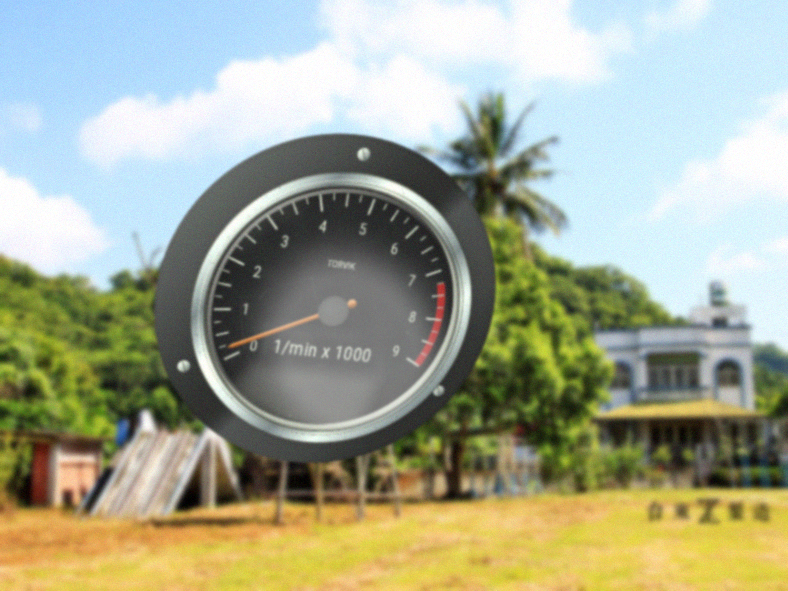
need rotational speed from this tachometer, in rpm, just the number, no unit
250
